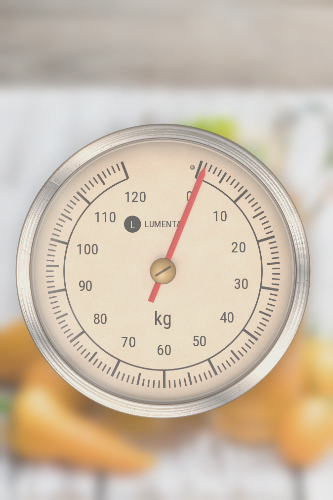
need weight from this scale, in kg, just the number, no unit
1
